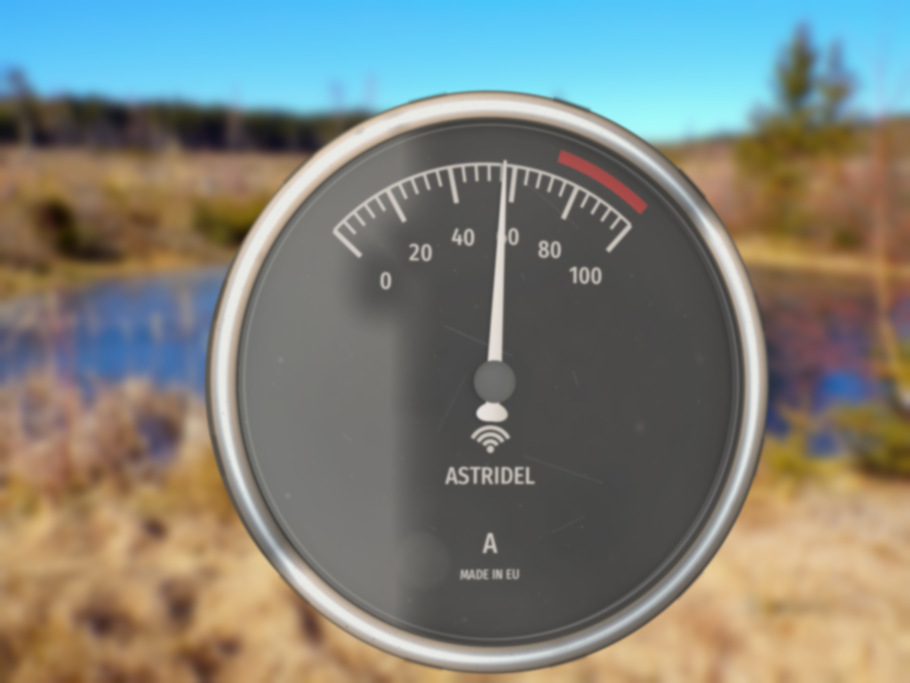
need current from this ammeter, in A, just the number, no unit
56
